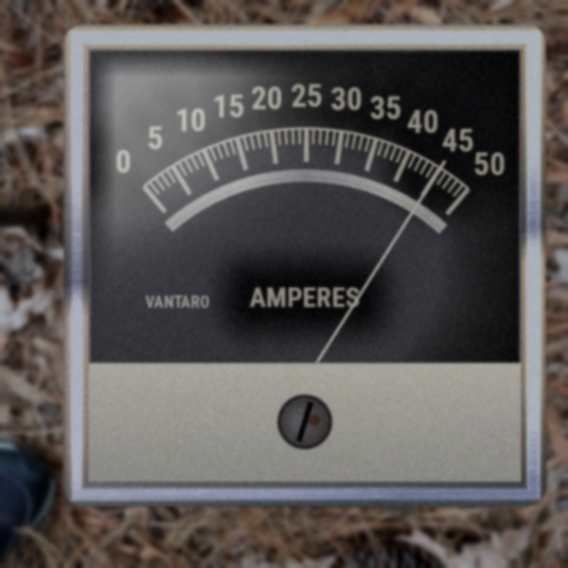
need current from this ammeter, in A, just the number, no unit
45
